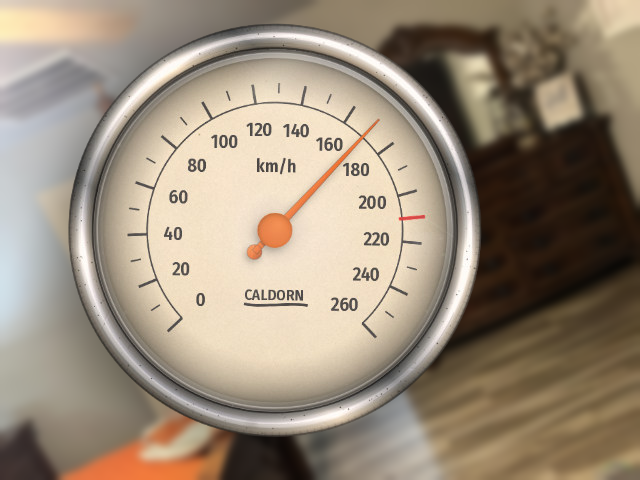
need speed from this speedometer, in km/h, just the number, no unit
170
